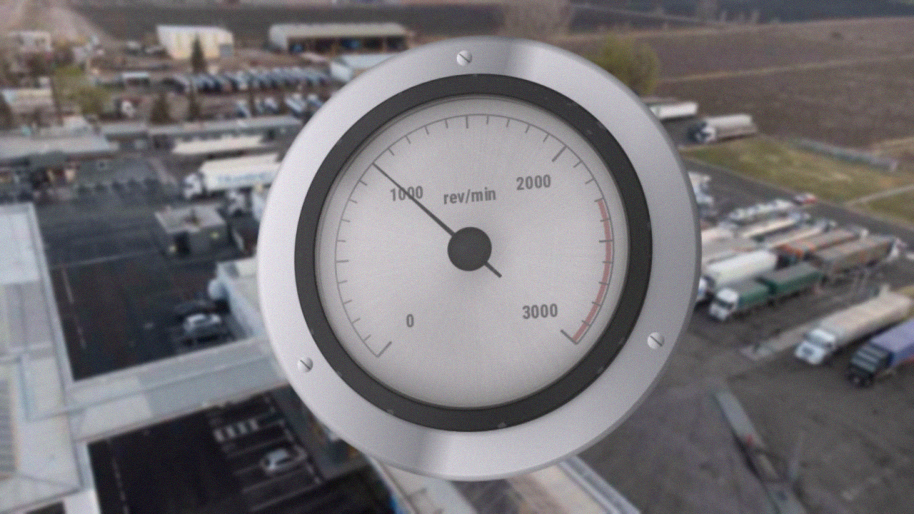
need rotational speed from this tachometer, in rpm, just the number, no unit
1000
